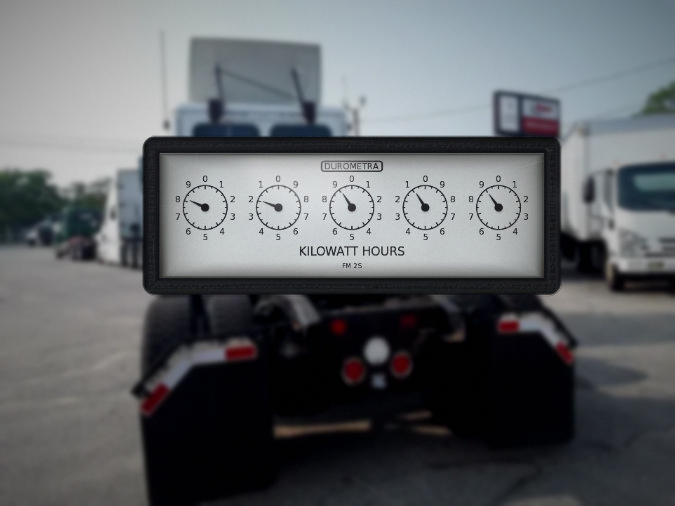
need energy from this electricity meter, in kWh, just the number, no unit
81909
